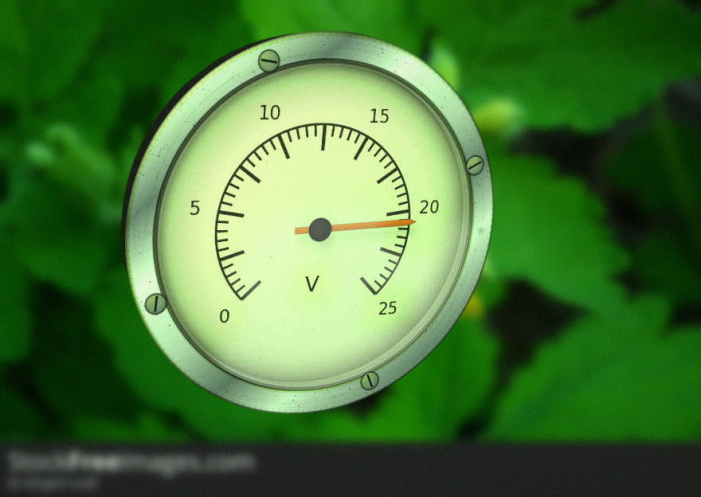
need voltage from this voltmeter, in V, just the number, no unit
20.5
